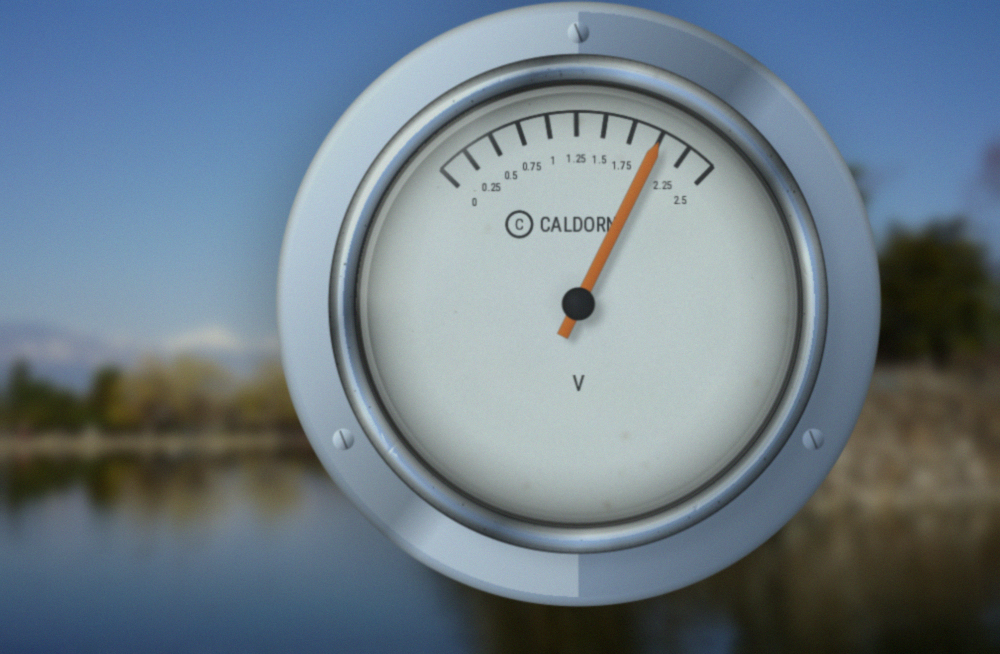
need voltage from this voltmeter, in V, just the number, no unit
2
